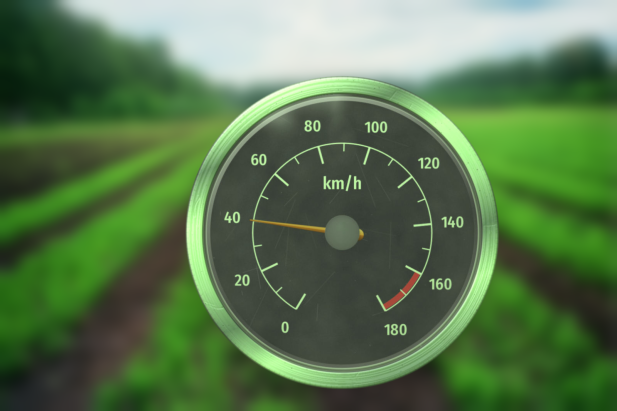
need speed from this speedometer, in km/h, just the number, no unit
40
